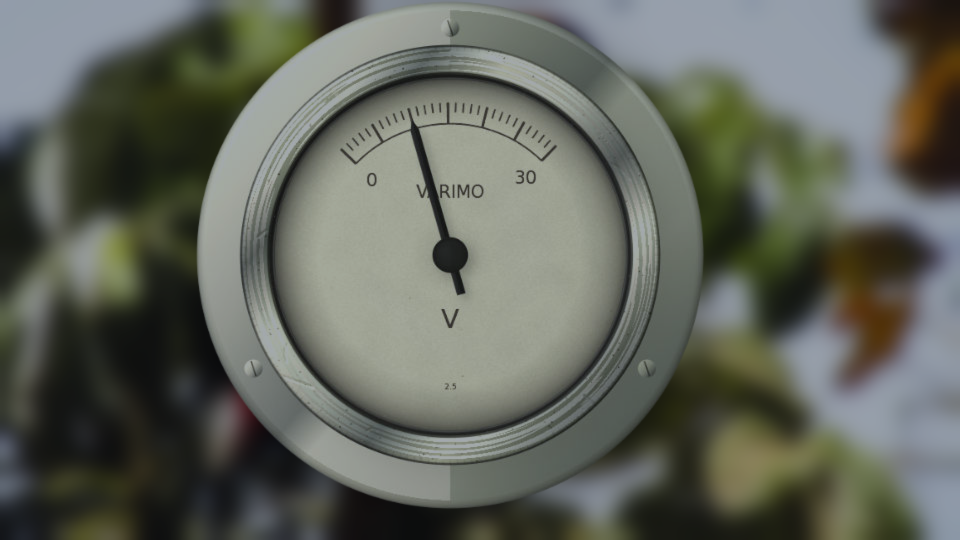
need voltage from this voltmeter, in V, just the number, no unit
10
